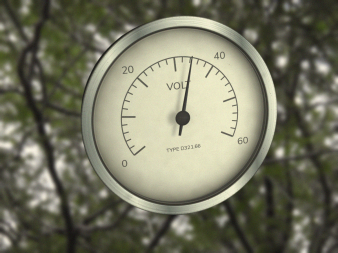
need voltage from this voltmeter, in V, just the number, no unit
34
